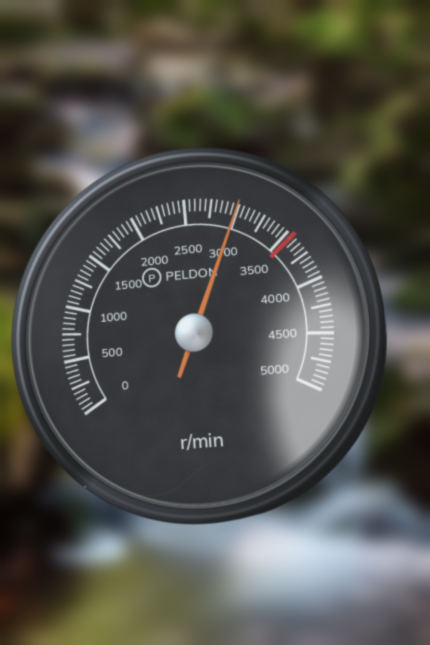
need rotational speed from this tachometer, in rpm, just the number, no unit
3000
